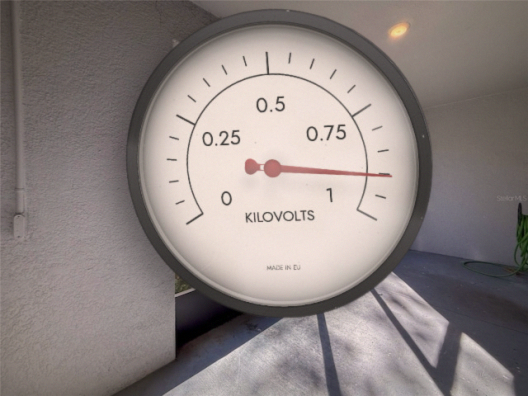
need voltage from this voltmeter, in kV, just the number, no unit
0.9
